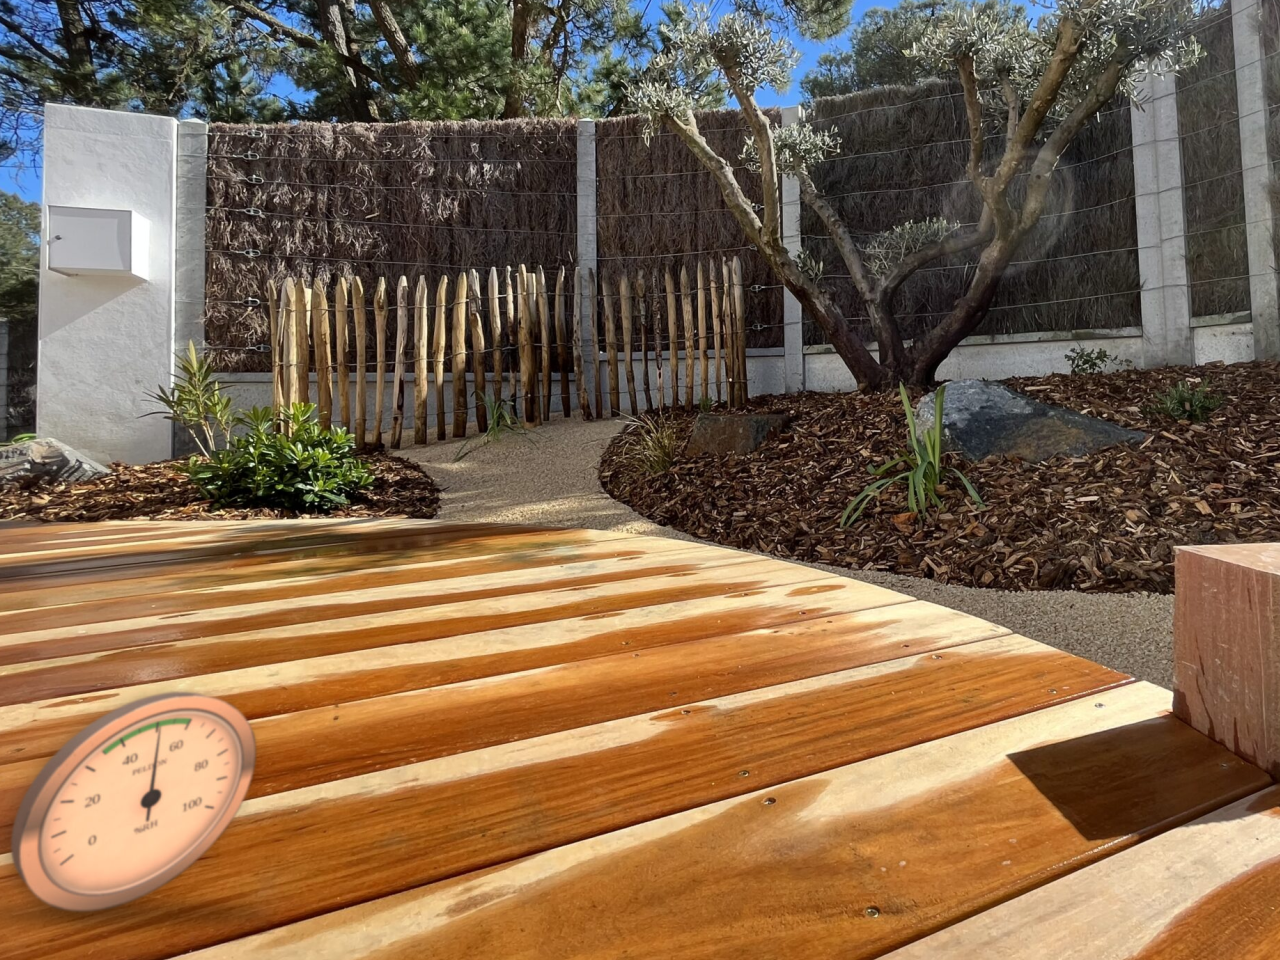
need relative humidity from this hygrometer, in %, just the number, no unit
50
